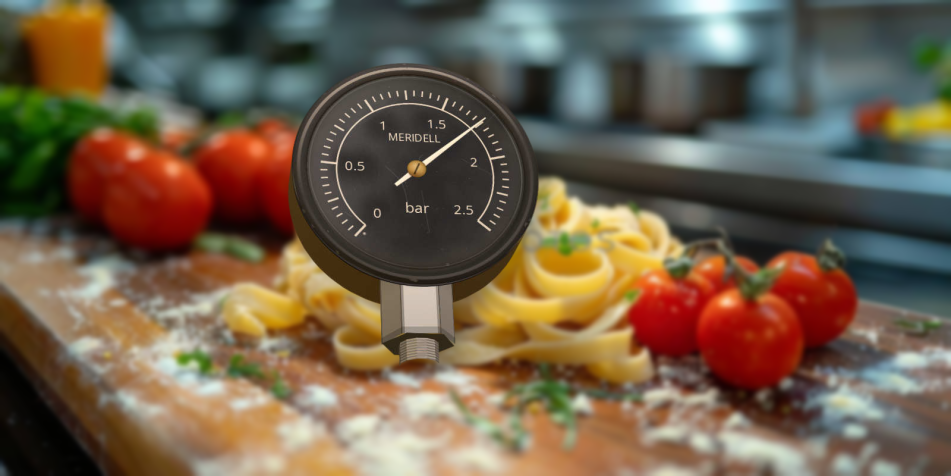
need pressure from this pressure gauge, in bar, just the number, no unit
1.75
